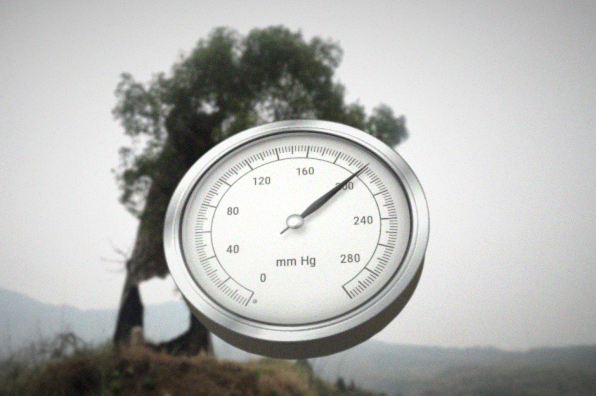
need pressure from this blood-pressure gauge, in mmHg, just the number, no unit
200
